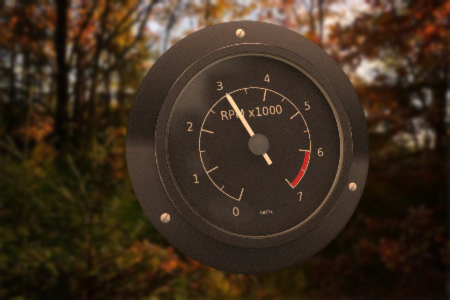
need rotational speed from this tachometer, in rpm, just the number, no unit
3000
